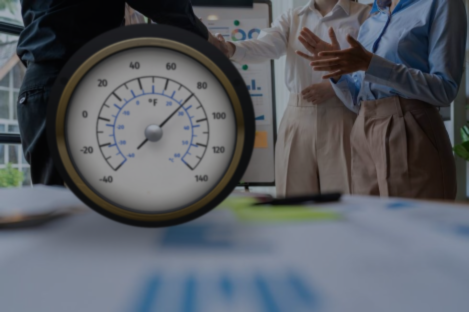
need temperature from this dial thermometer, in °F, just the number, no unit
80
